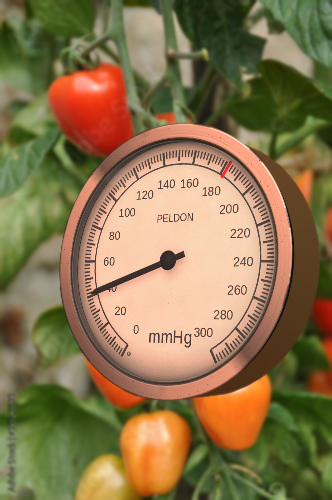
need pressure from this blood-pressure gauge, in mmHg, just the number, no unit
40
